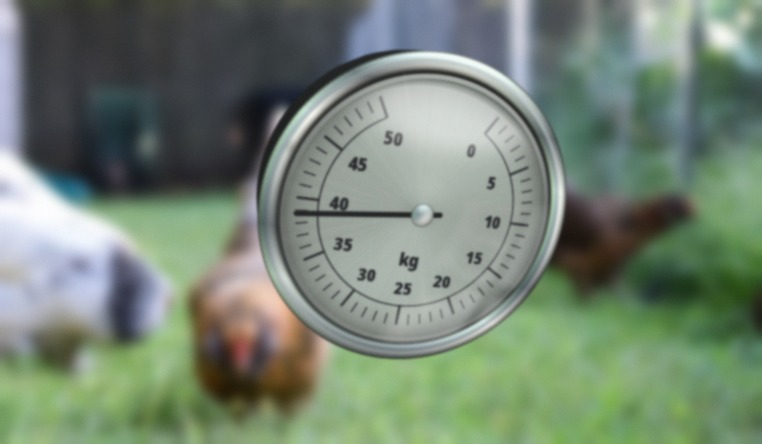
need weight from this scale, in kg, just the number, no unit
39
